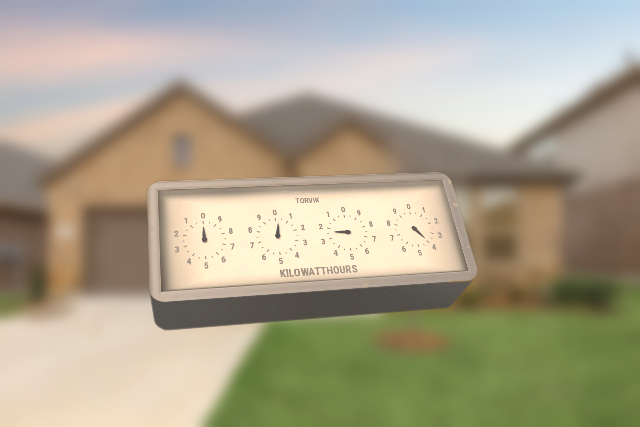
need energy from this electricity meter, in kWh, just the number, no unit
24
